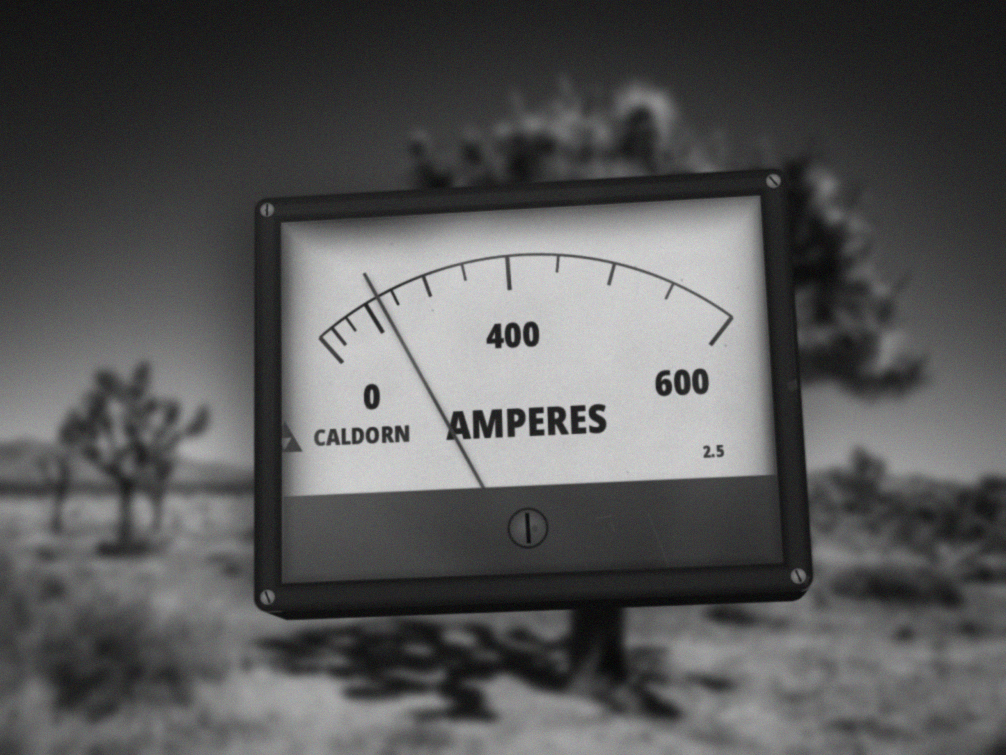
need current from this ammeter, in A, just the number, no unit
225
